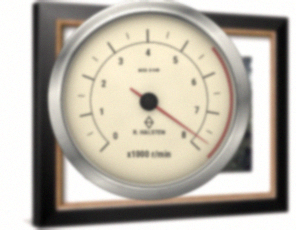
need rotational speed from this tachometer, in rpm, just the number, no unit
7750
